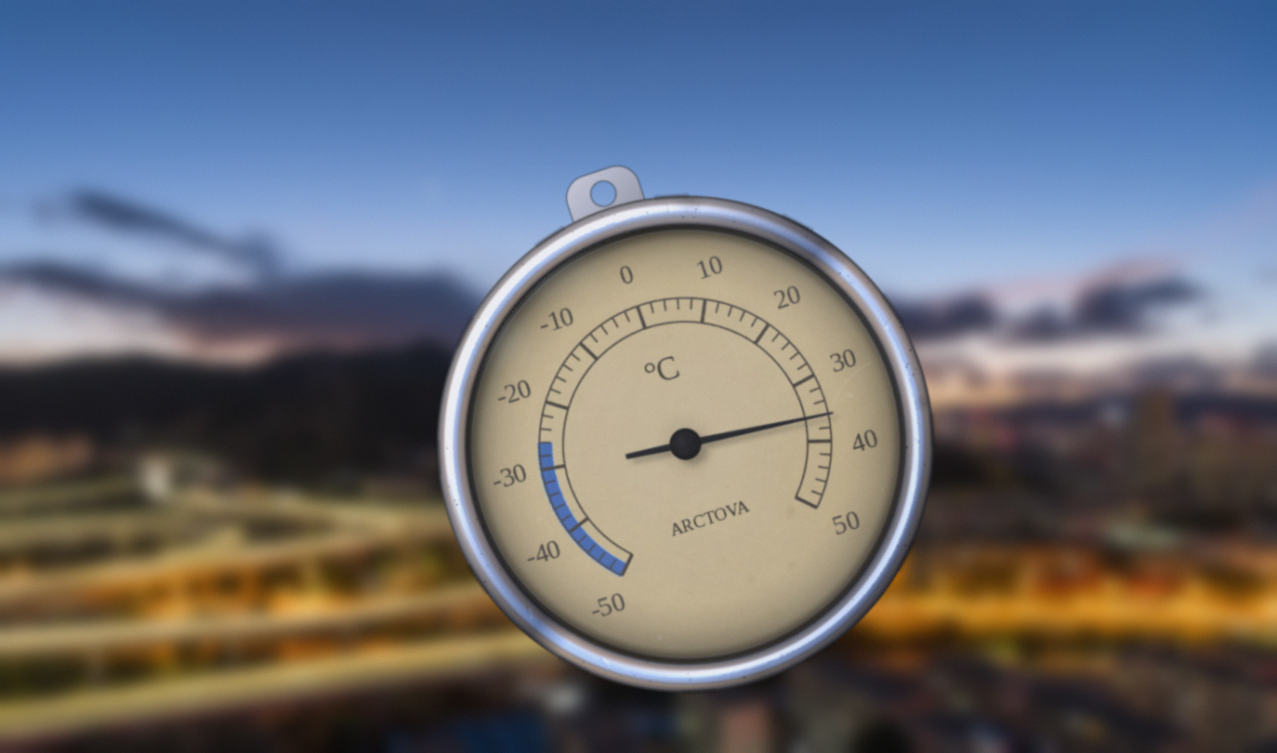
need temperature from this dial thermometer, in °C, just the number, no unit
36
